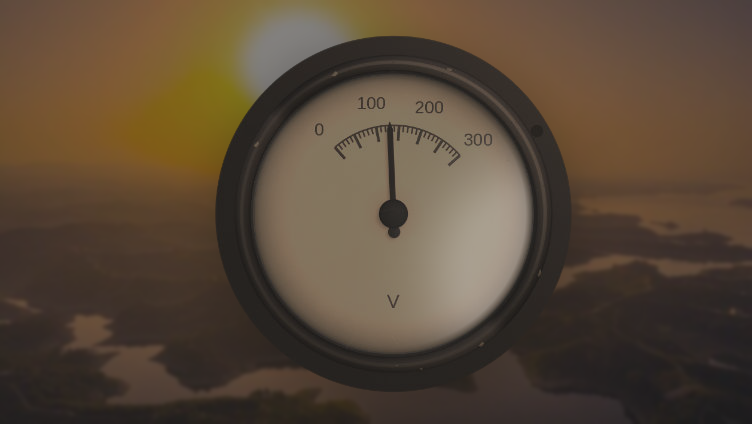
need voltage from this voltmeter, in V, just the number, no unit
130
